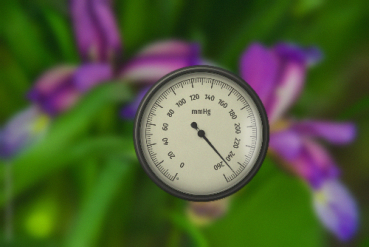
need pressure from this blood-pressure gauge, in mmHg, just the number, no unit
250
